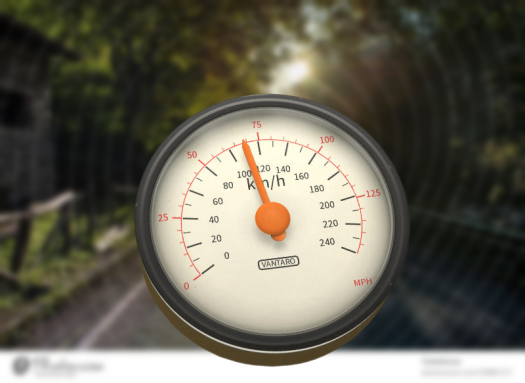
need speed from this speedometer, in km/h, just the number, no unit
110
